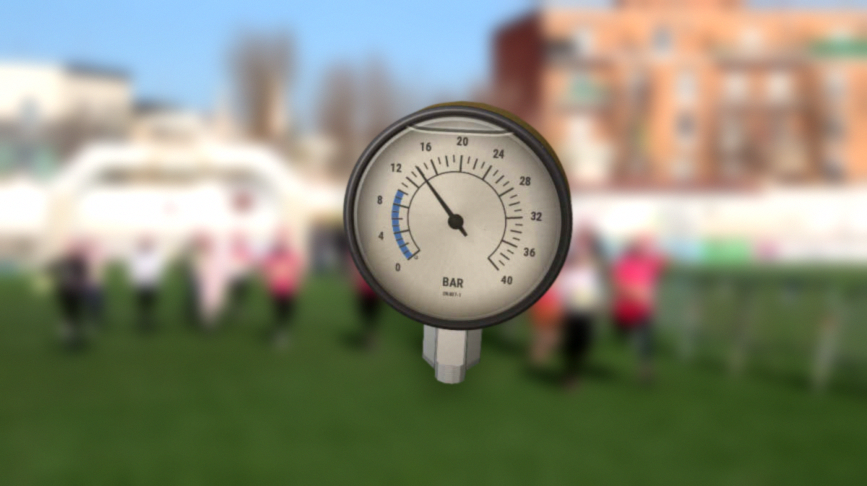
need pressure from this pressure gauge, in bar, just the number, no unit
14
